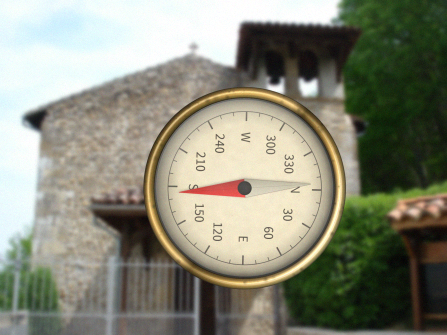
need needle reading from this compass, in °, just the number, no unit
175
